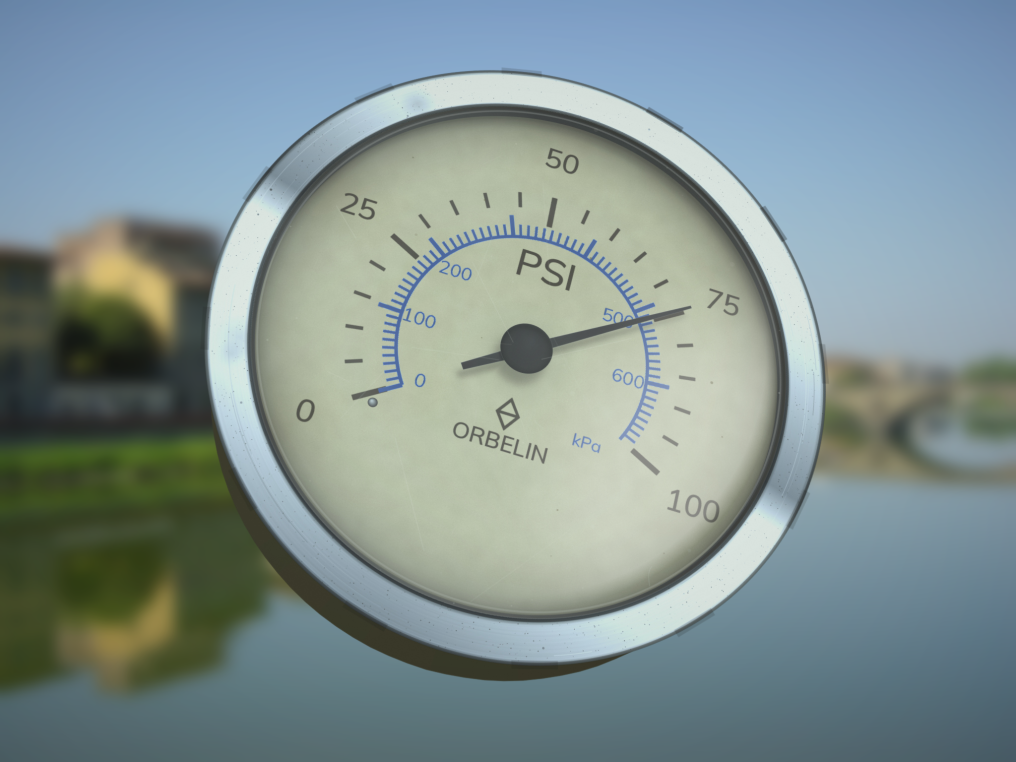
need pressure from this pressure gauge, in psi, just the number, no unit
75
